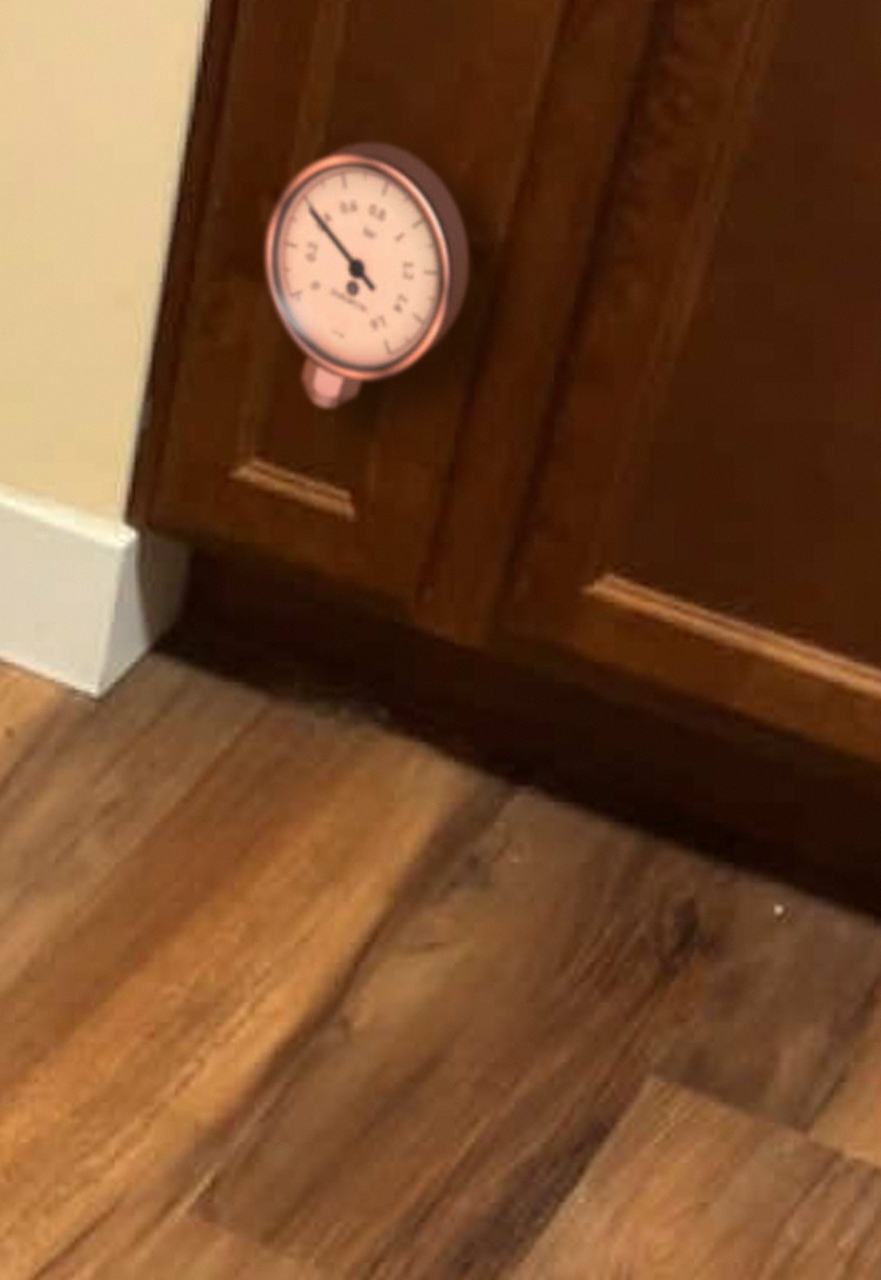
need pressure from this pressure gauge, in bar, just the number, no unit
0.4
